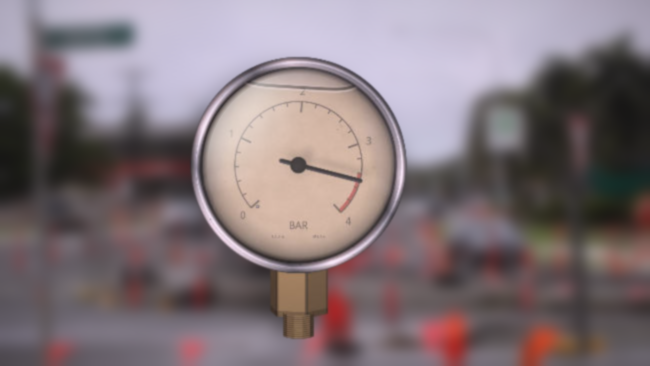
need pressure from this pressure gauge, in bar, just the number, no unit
3.5
